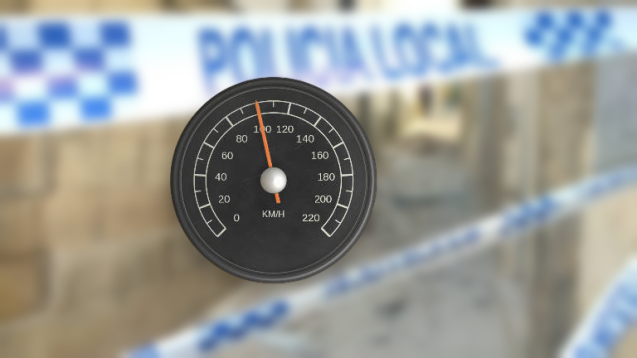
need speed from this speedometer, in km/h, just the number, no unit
100
